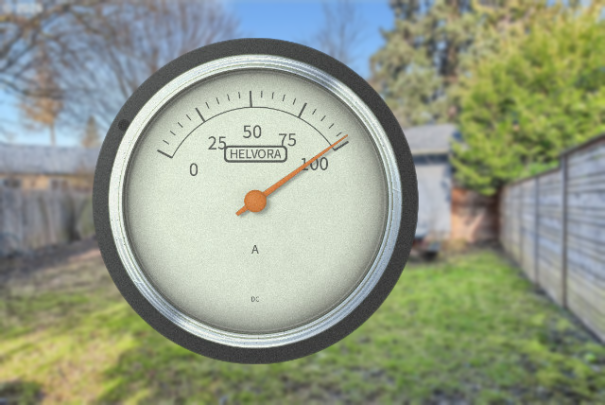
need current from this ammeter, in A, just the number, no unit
97.5
